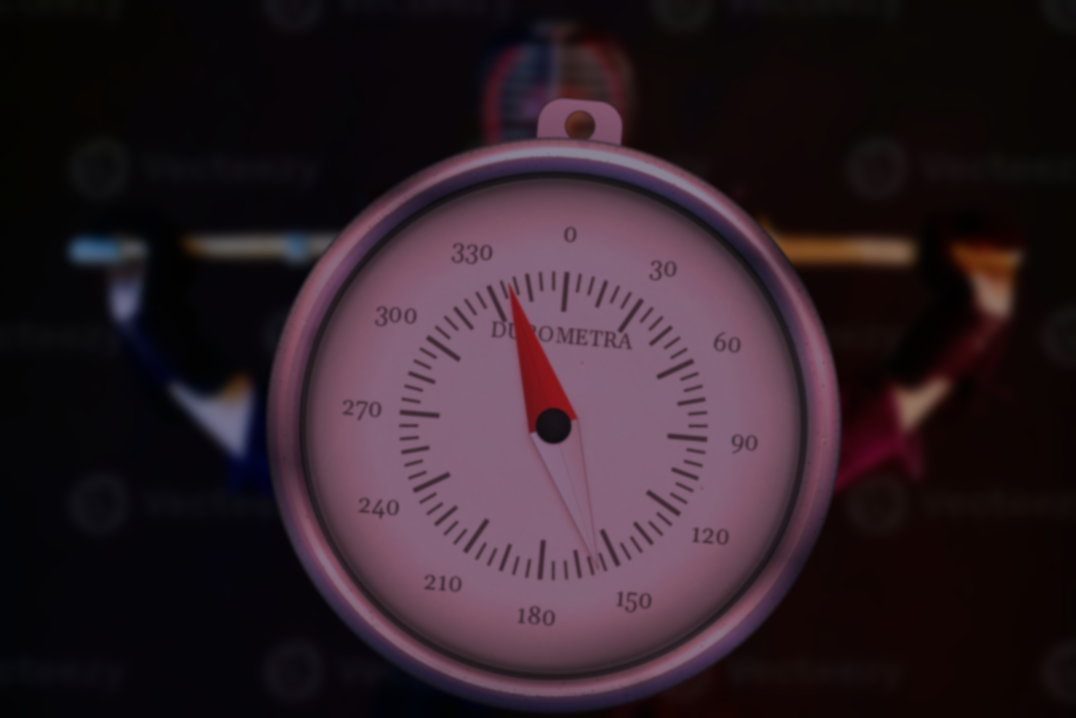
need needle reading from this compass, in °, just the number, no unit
337.5
